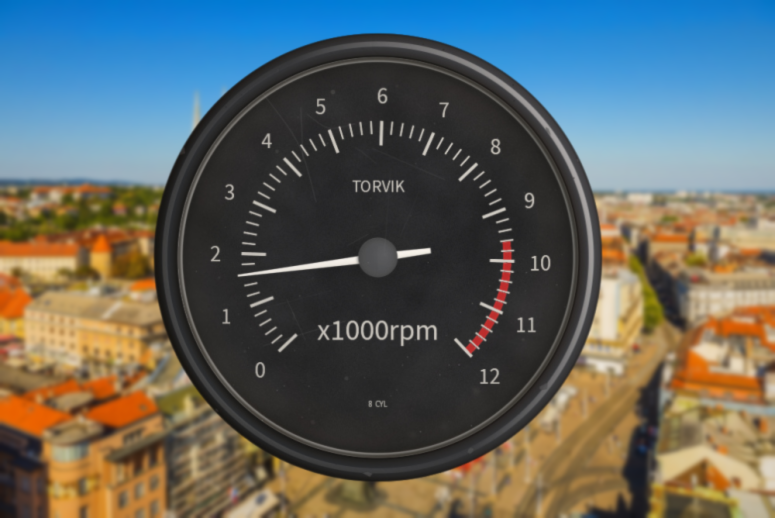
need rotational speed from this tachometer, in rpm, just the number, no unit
1600
